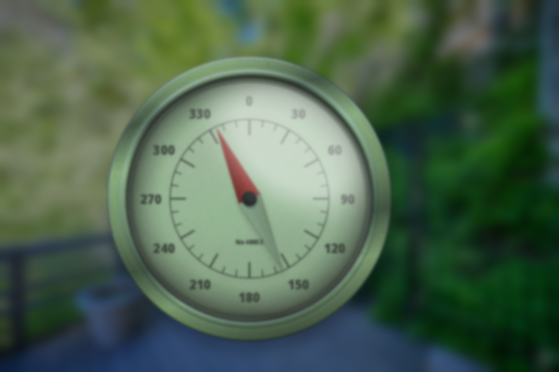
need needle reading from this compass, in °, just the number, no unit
335
